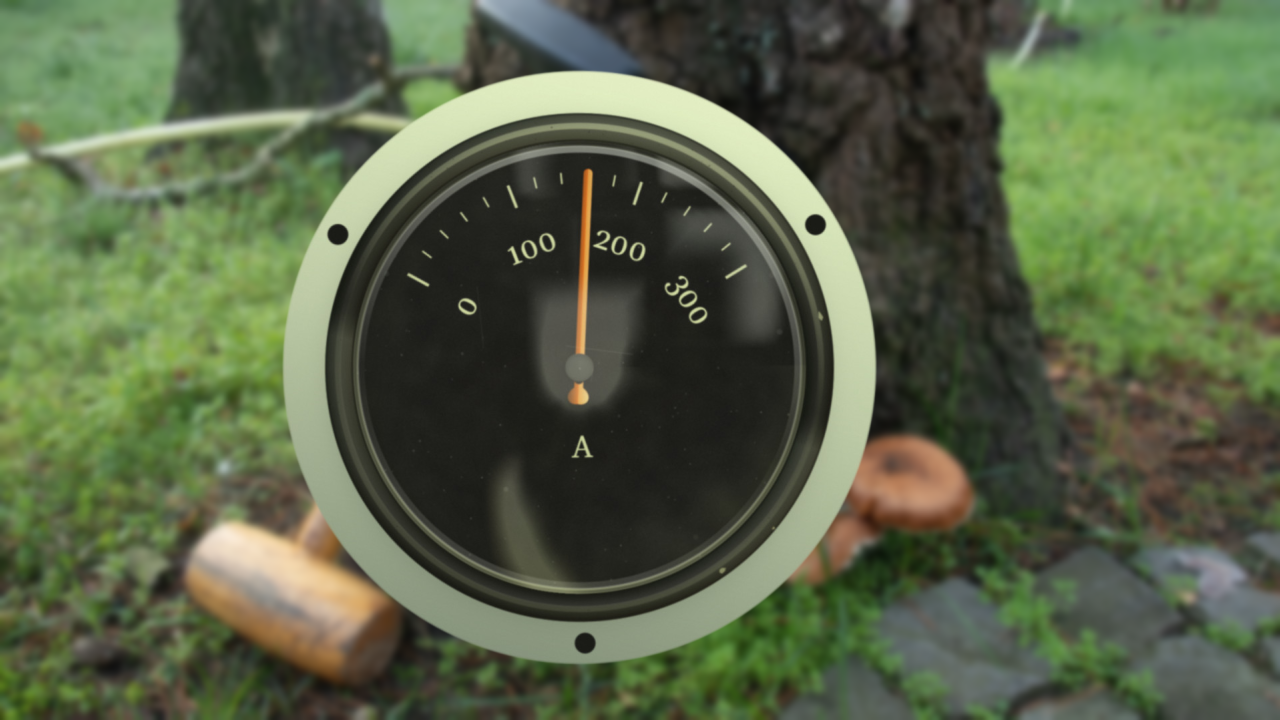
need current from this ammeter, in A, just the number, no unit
160
